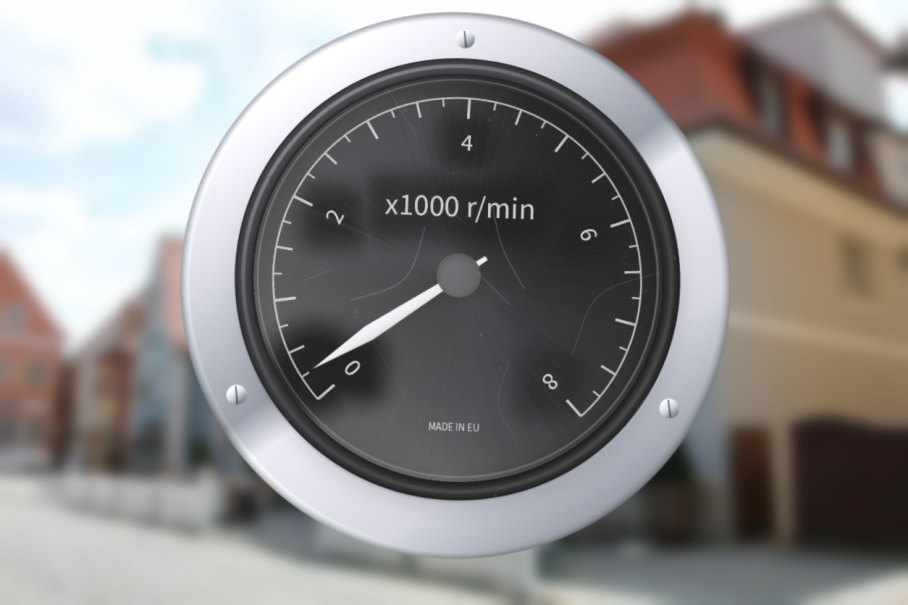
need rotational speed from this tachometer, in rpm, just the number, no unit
250
